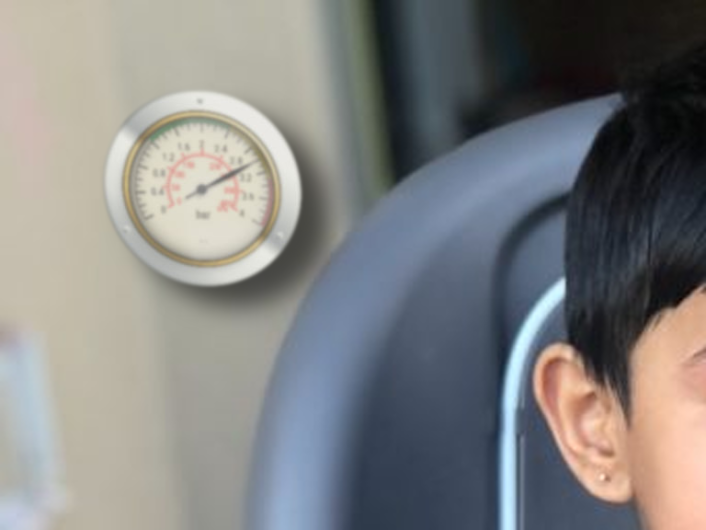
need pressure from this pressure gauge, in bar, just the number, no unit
3
